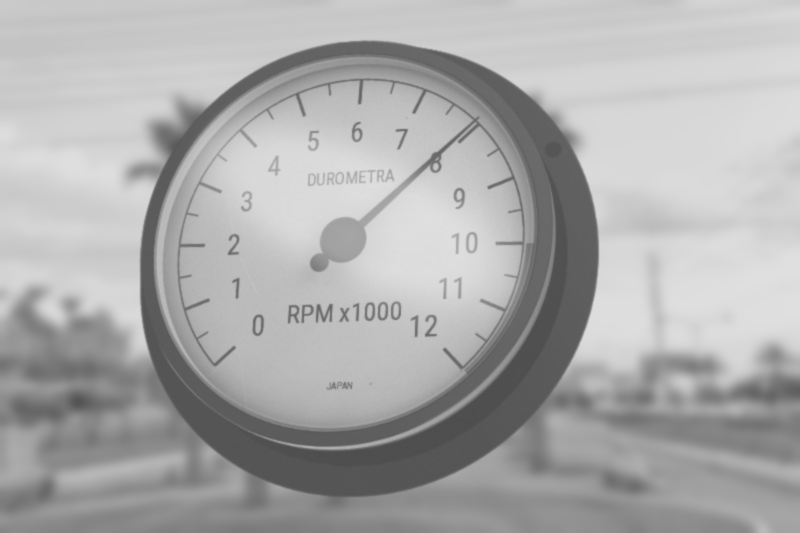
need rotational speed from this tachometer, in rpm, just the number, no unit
8000
